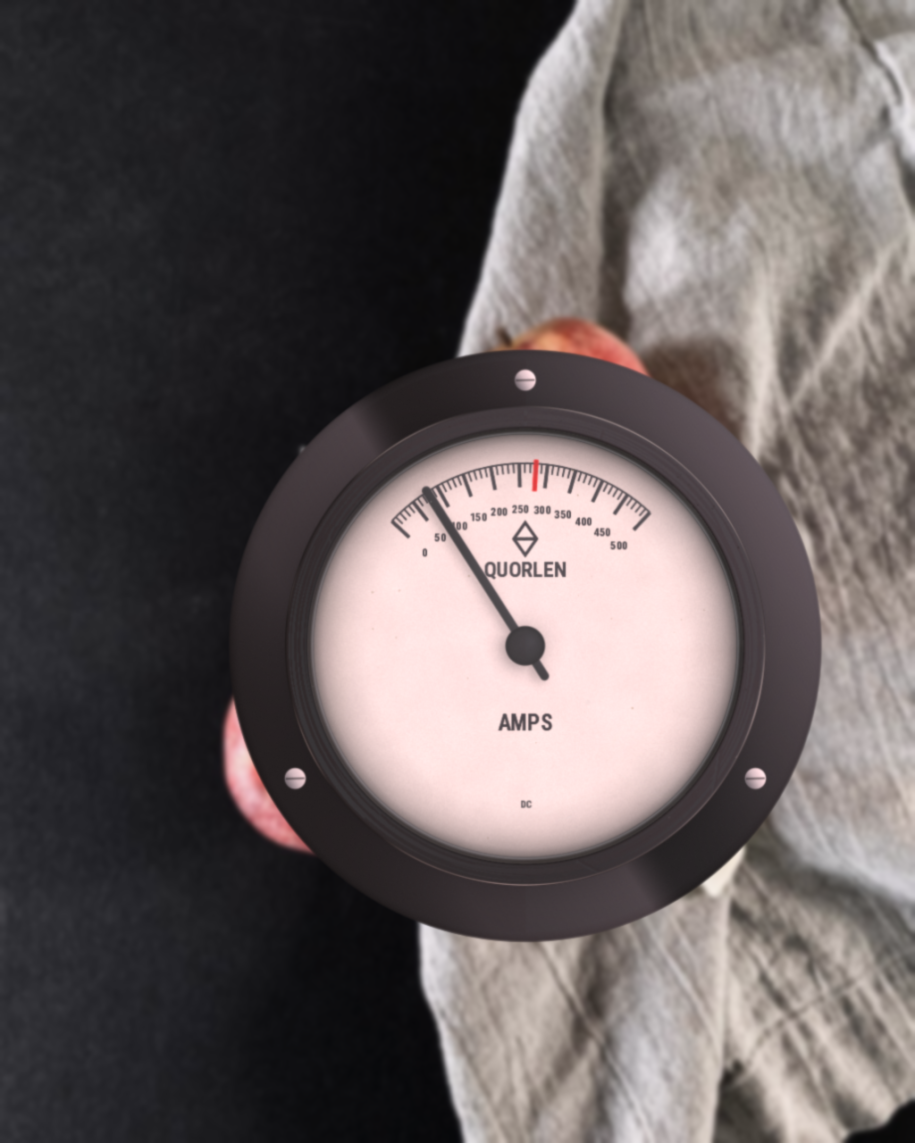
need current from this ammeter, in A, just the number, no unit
80
